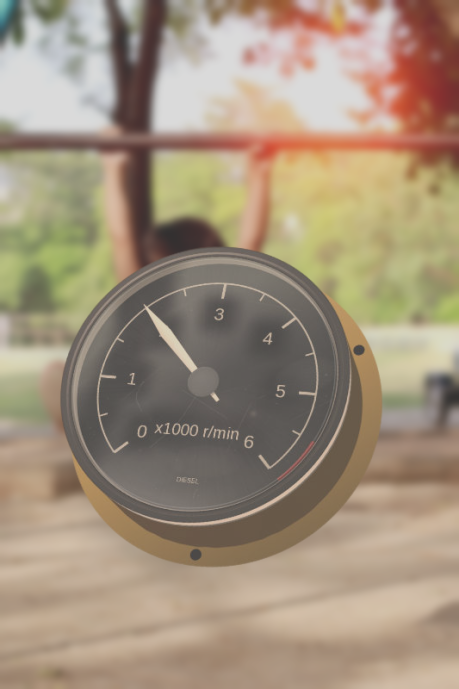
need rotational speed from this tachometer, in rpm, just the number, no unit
2000
